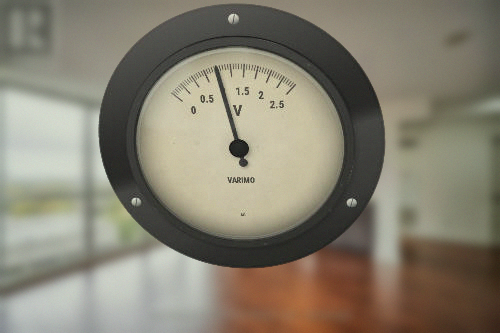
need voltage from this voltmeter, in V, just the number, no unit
1
